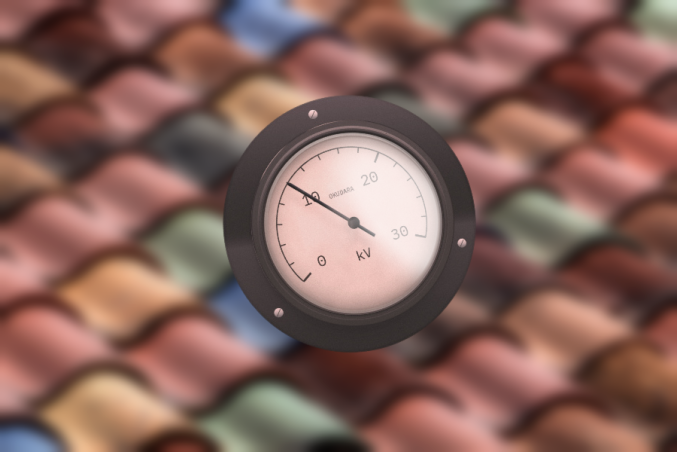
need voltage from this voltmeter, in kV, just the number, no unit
10
